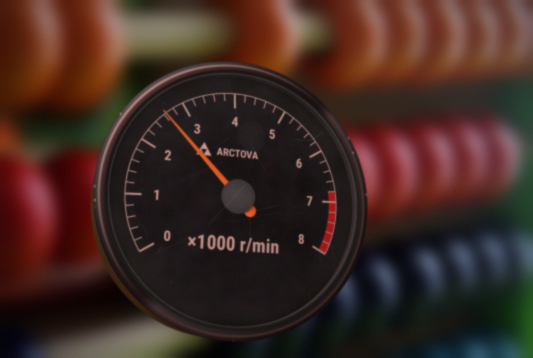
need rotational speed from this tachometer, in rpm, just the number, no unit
2600
